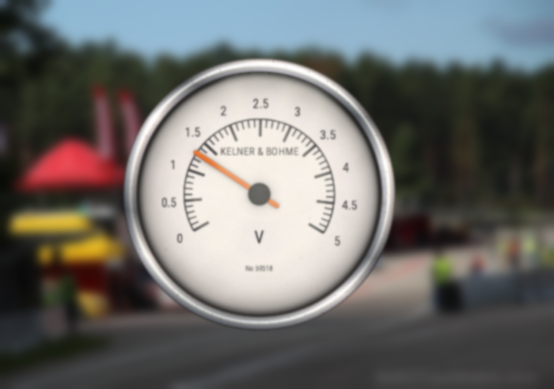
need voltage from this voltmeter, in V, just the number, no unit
1.3
